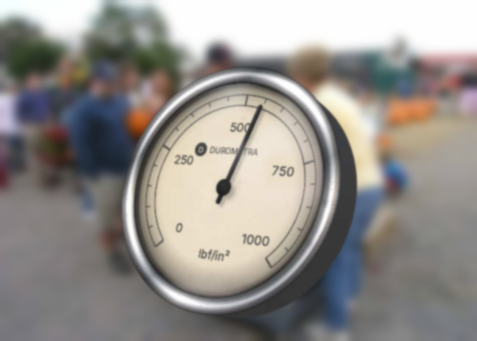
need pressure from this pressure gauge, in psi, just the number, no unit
550
